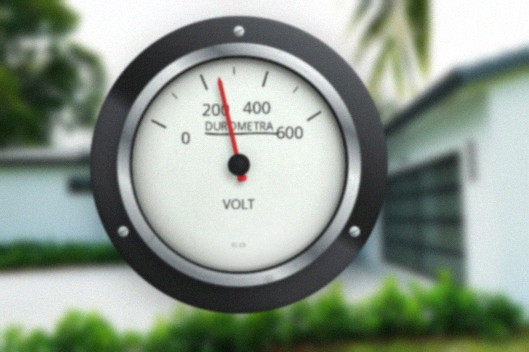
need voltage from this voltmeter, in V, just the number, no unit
250
